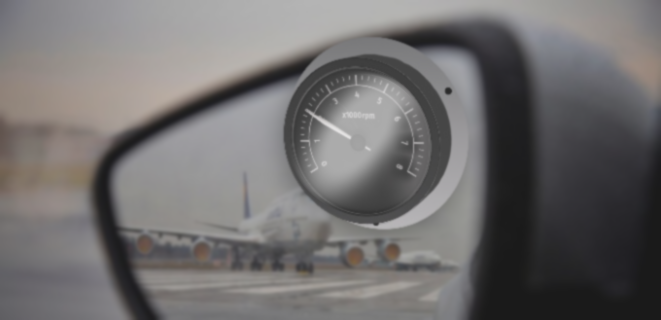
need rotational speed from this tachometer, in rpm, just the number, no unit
2000
